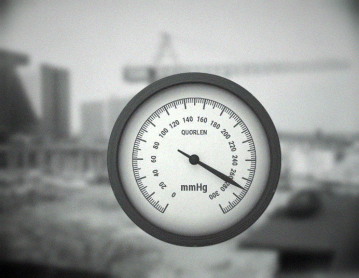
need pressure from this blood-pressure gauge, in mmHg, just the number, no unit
270
